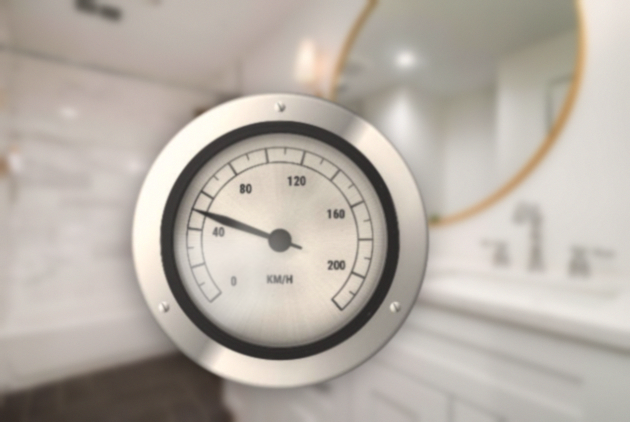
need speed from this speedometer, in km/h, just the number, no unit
50
